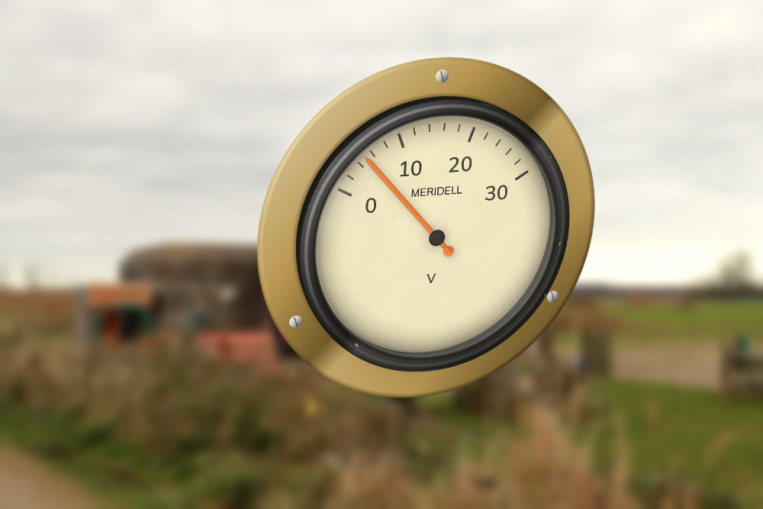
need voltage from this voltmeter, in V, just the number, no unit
5
